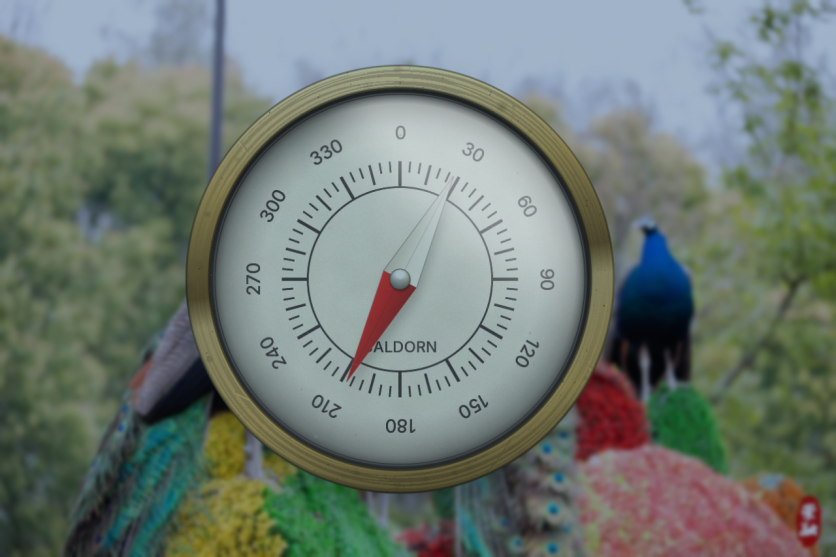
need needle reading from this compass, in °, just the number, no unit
207.5
